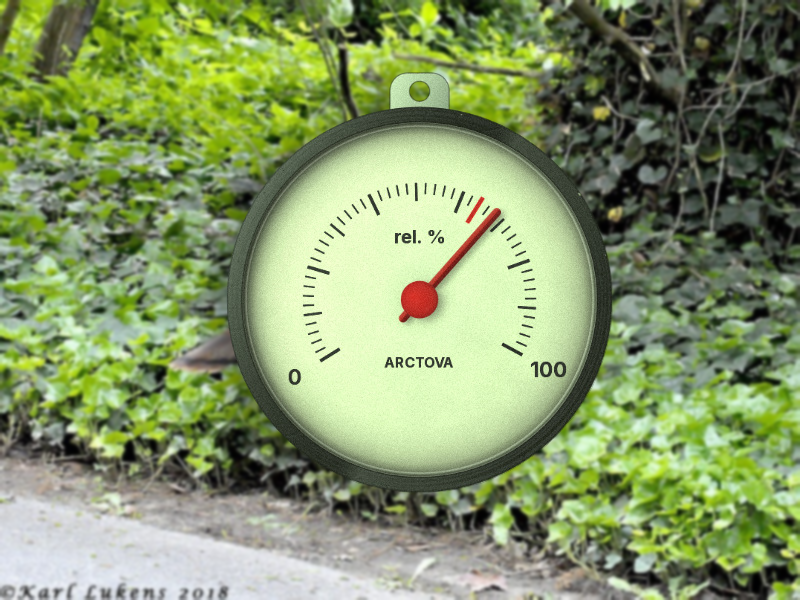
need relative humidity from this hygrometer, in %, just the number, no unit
68
